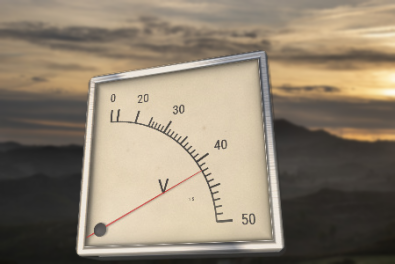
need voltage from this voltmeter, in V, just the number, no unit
42
